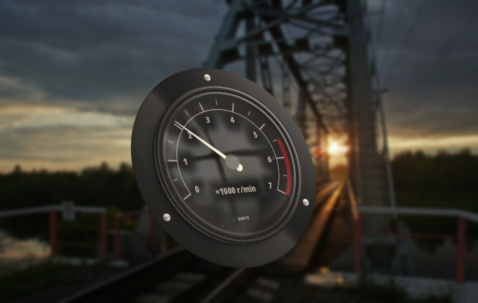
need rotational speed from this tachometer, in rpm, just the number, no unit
2000
